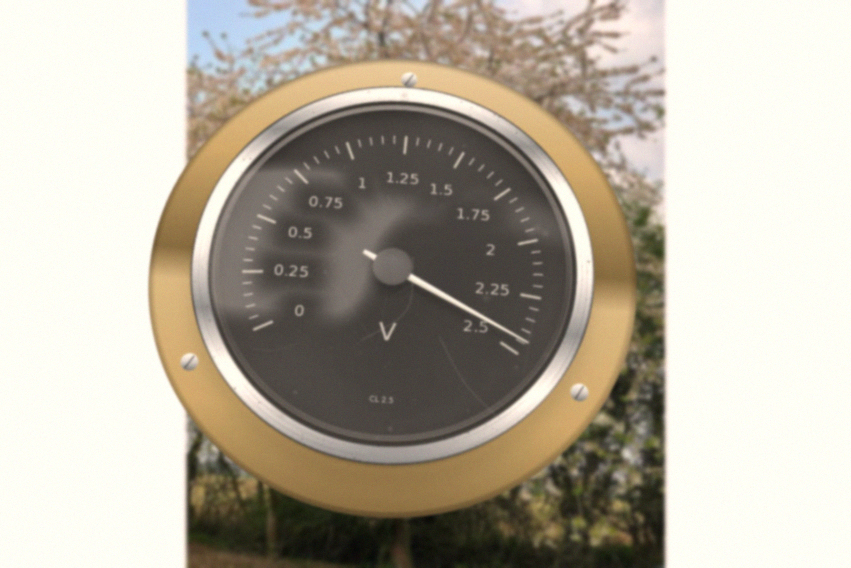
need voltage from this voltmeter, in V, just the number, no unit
2.45
